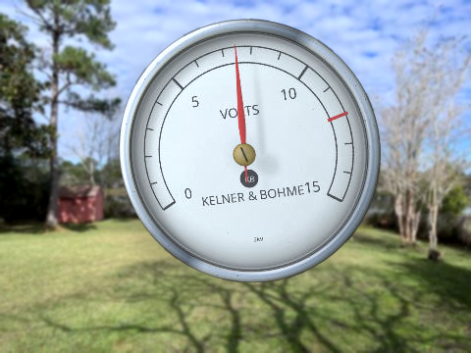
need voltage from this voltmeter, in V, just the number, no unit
7.5
